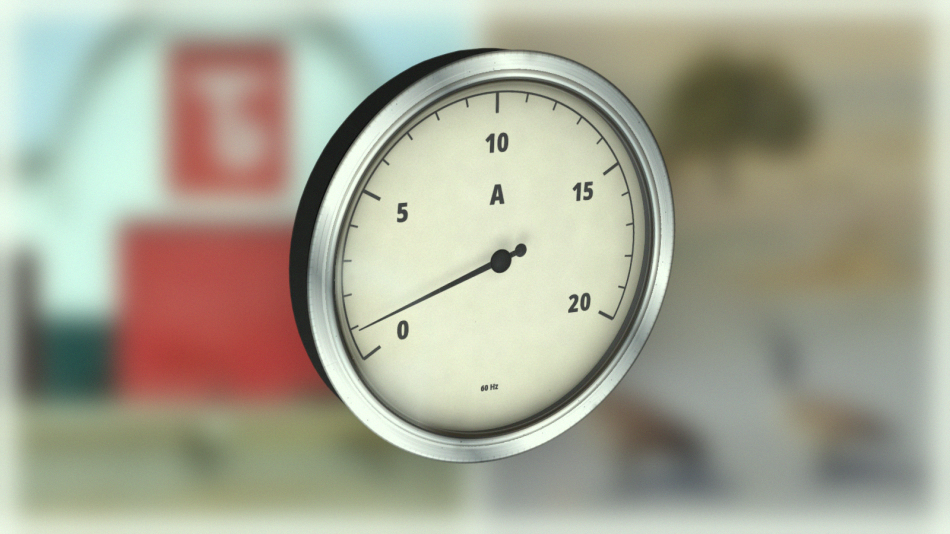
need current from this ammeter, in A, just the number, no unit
1
